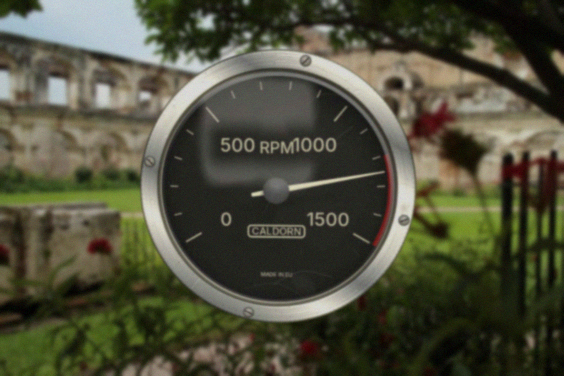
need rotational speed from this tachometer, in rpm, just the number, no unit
1250
